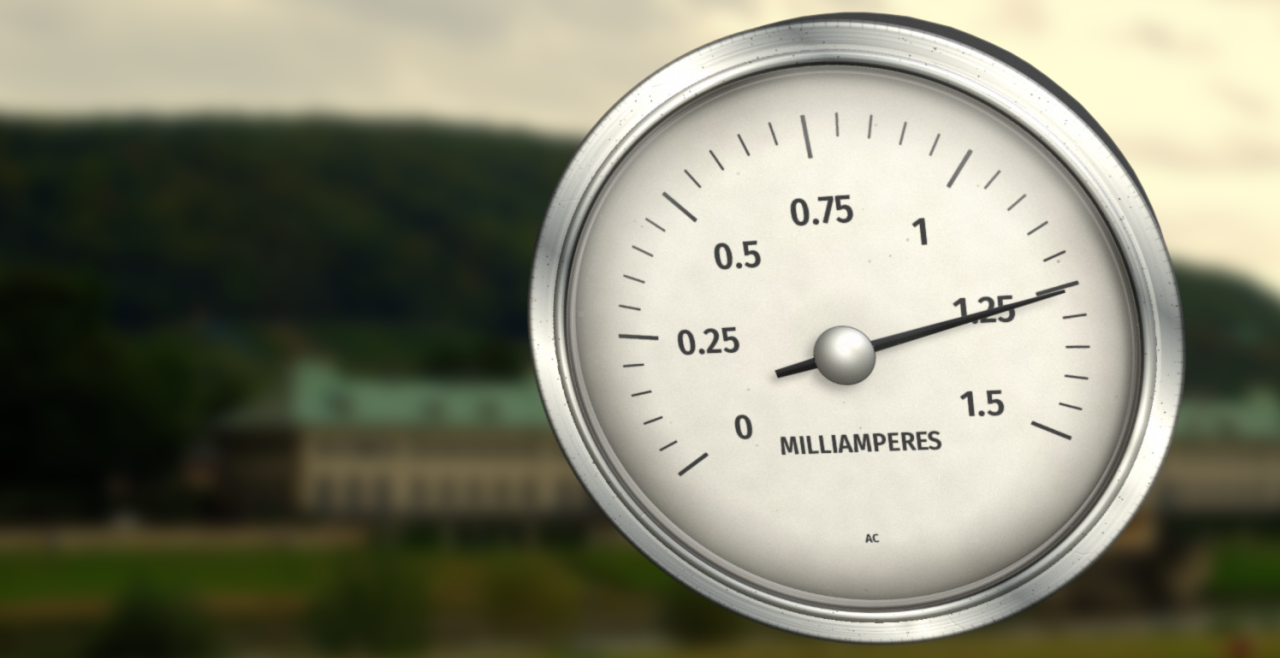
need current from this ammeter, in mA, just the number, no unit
1.25
